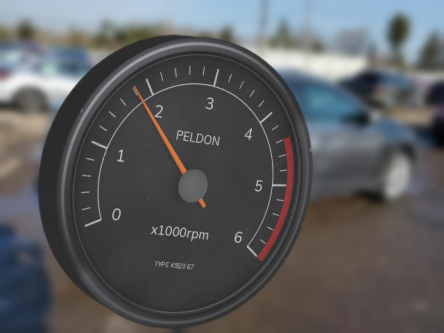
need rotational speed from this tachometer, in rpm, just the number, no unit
1800
